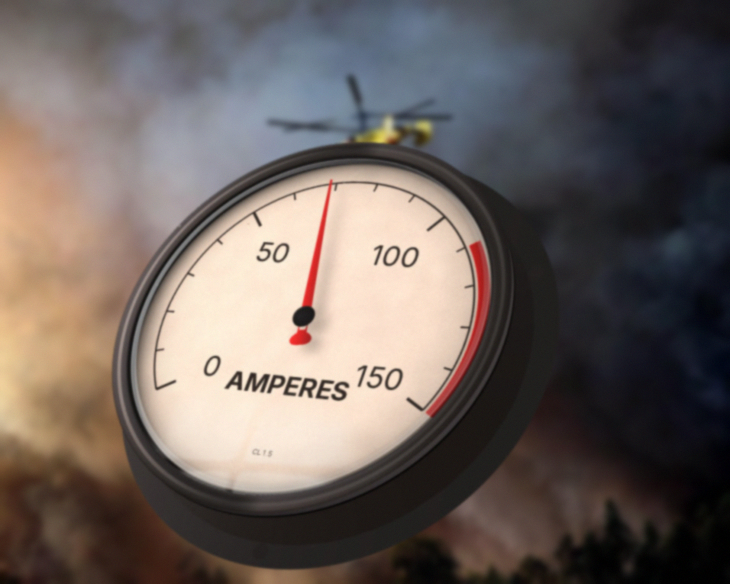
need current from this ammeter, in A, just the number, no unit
70
